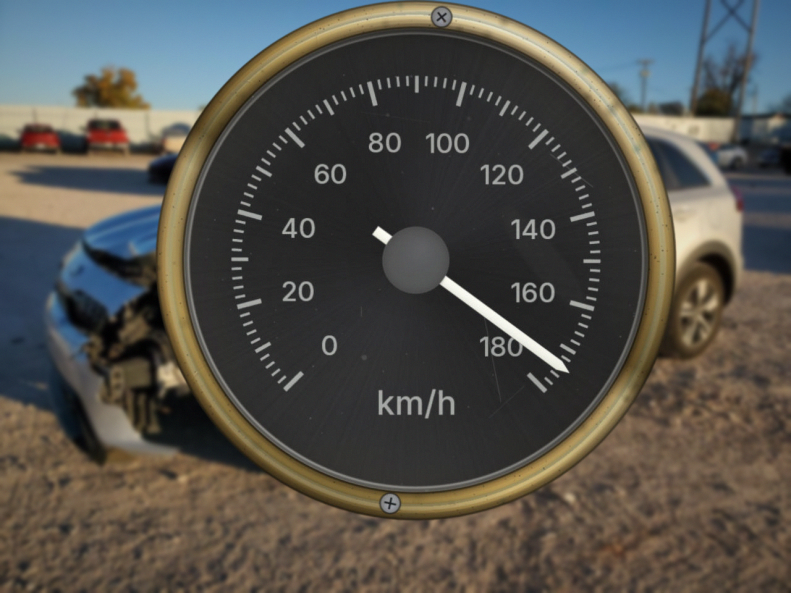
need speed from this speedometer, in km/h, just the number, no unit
174
